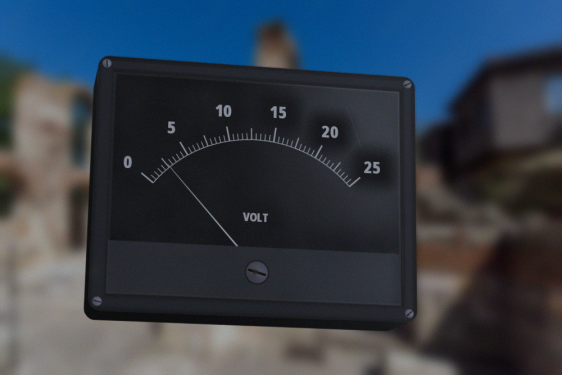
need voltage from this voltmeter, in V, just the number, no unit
2.5
